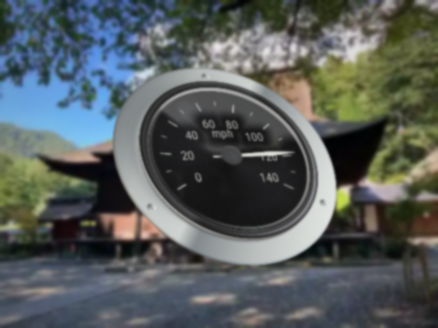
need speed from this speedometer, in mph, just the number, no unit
120
